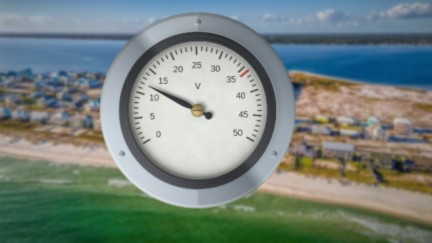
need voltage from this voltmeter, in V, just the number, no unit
12
